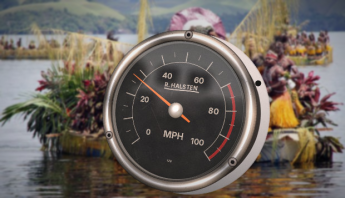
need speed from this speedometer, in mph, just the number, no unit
27.5
